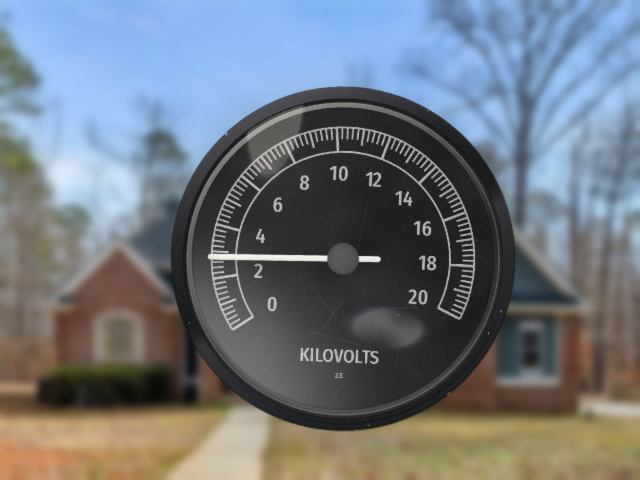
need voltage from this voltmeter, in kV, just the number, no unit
2.8
